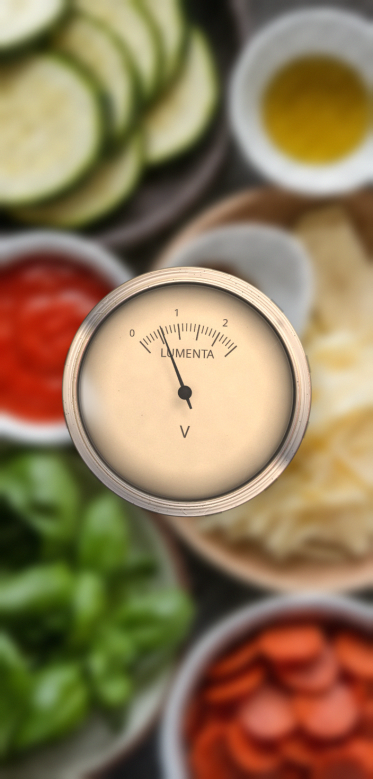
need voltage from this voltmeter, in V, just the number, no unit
0.6
